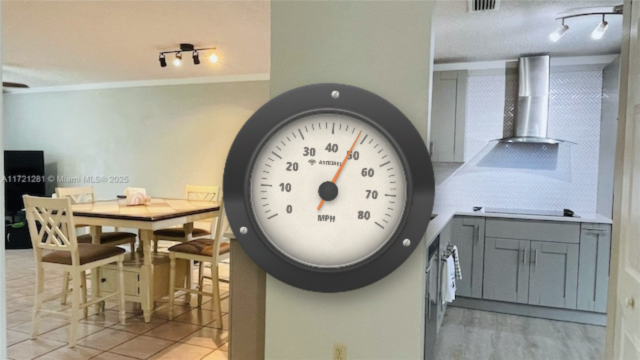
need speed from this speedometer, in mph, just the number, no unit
48
